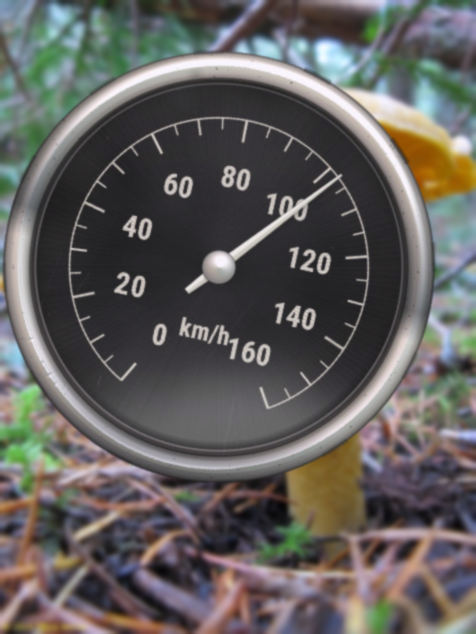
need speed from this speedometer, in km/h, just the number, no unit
102.5
